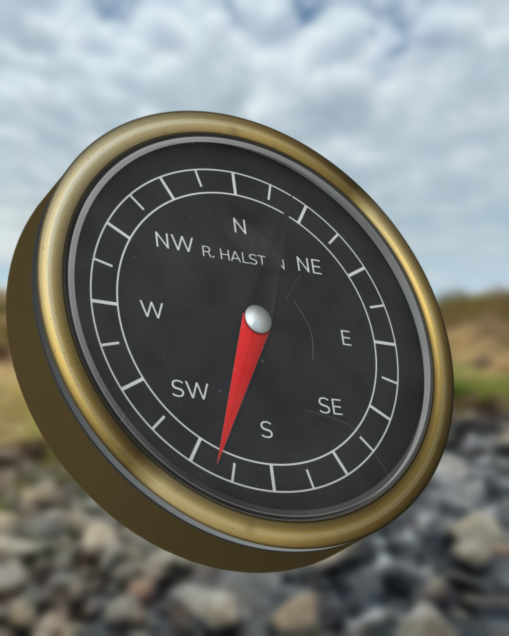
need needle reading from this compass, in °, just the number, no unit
202.5
